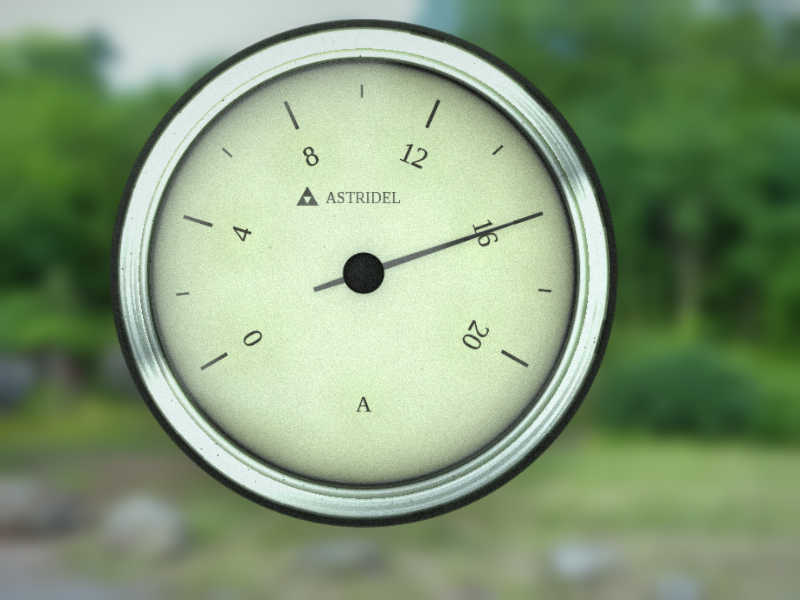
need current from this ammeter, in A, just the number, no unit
16
